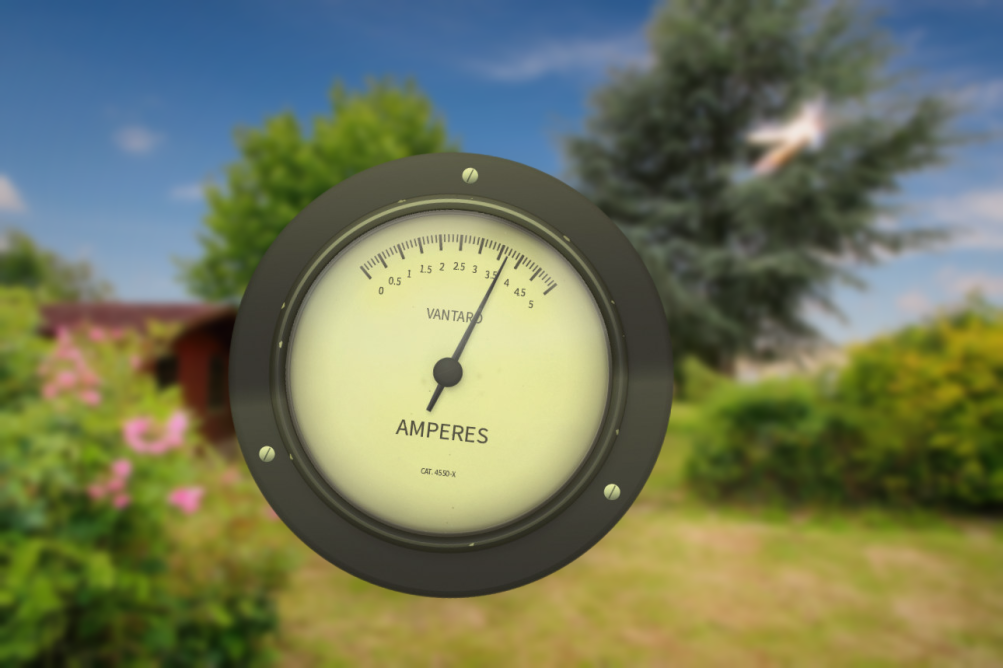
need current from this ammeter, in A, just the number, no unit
3.7
